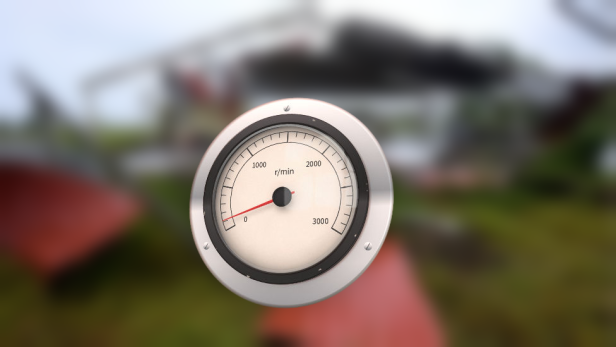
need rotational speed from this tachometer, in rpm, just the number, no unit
100
